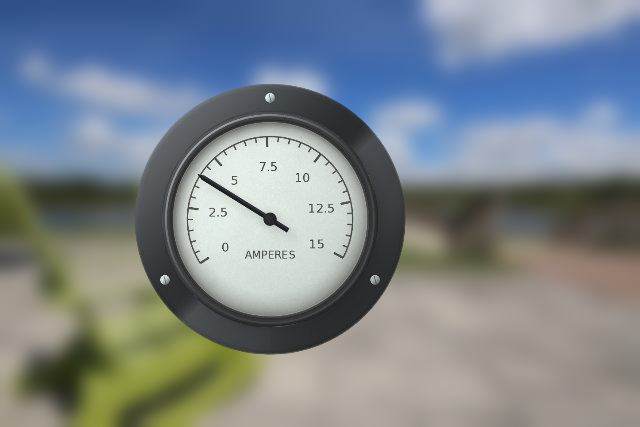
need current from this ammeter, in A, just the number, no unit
4
